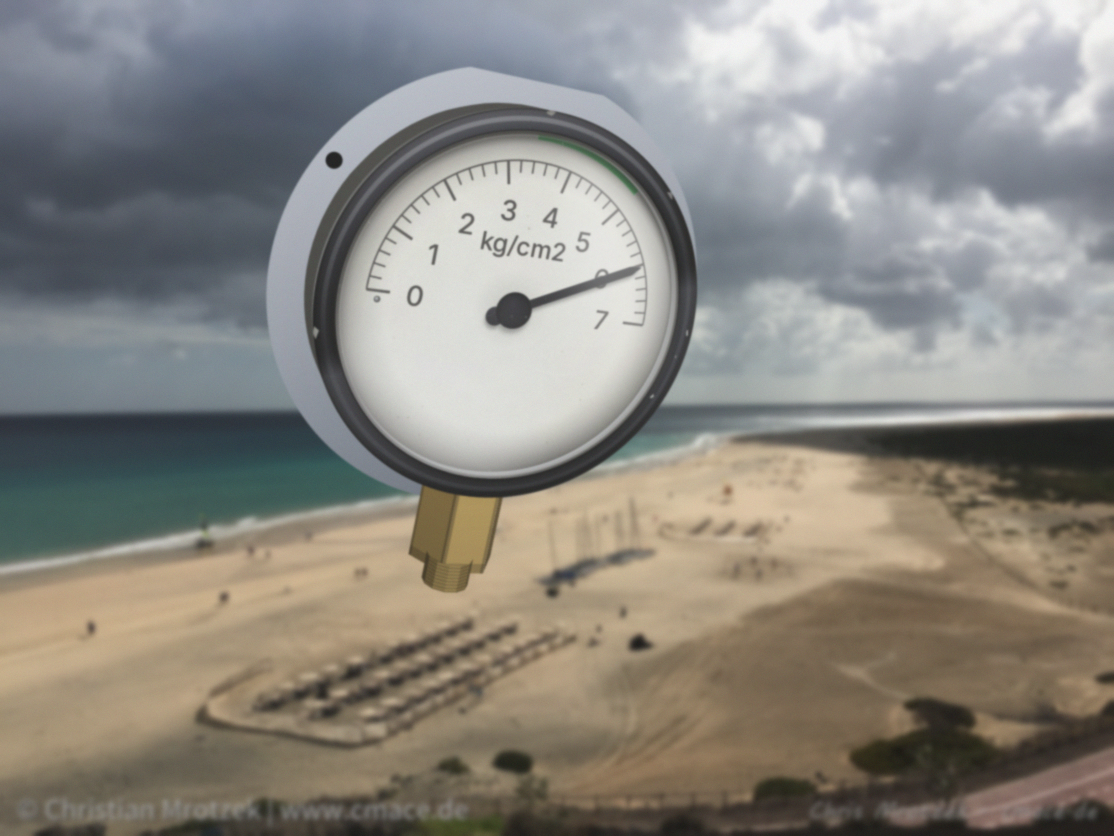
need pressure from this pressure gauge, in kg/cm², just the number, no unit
6
